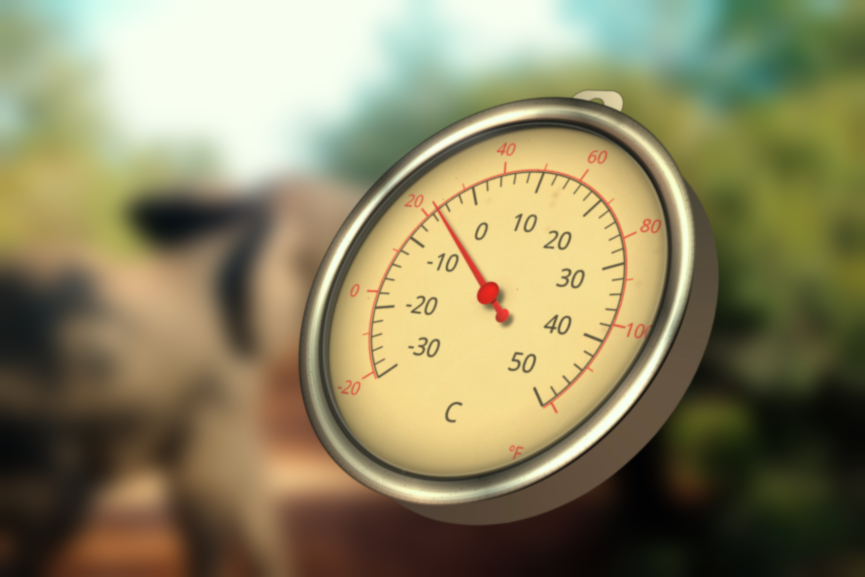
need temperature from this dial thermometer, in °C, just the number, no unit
-5
